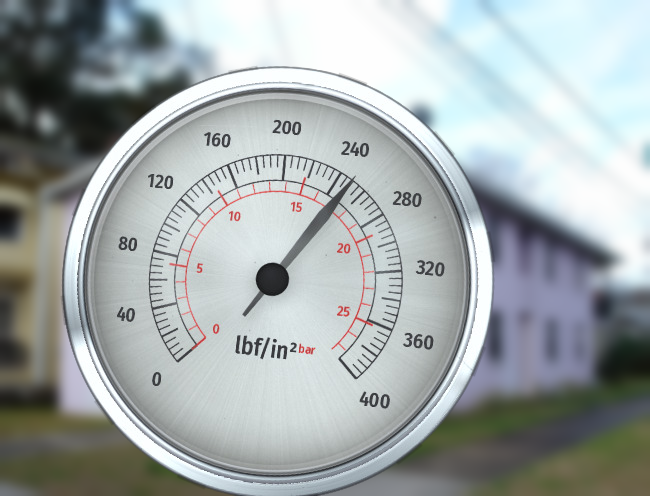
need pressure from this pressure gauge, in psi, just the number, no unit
250
